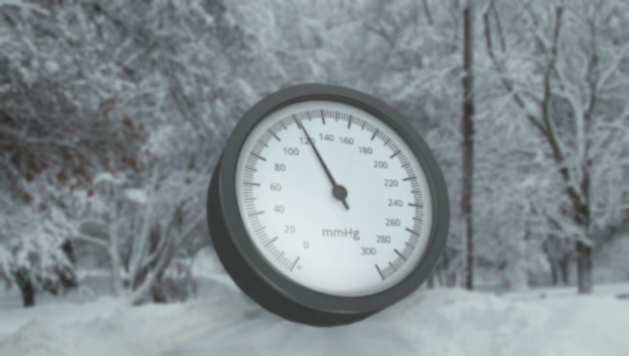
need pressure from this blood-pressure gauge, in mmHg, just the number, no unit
120
